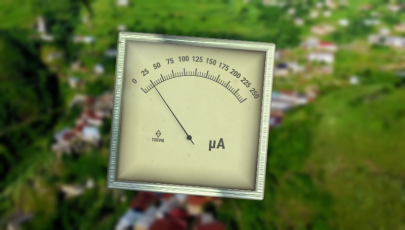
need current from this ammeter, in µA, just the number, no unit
25
